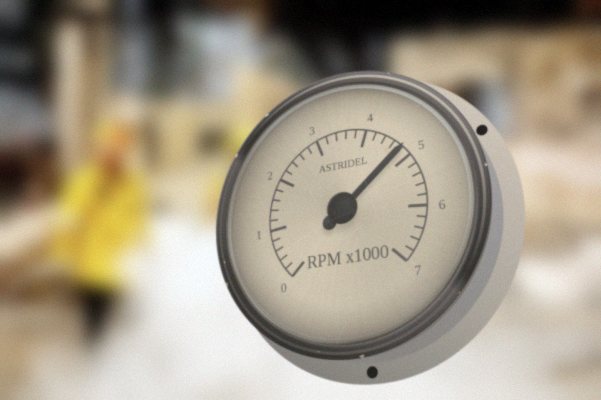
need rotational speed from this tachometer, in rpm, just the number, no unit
4800
